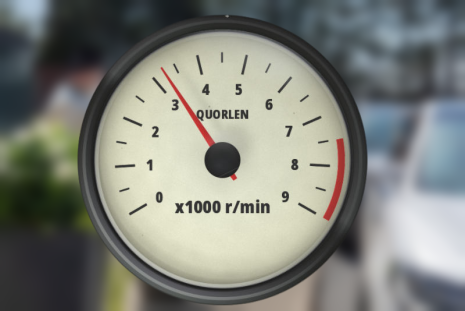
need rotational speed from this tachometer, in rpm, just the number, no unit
3250
